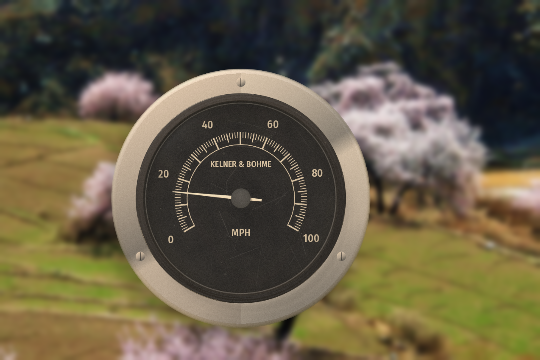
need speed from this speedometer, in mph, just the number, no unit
15
